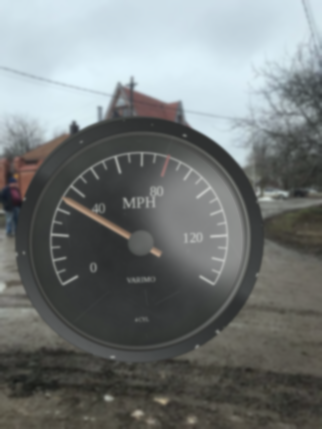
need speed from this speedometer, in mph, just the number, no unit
35
